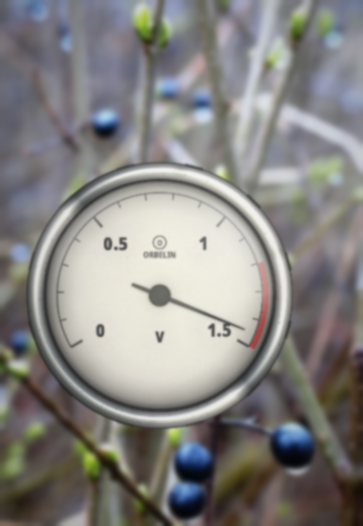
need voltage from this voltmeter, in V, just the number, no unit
1.45
